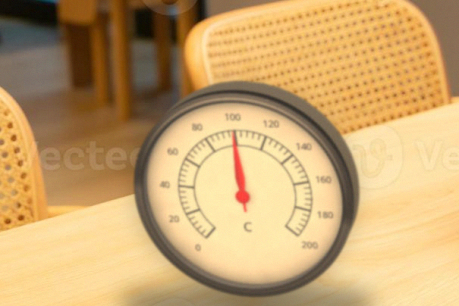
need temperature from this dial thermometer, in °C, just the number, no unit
100
